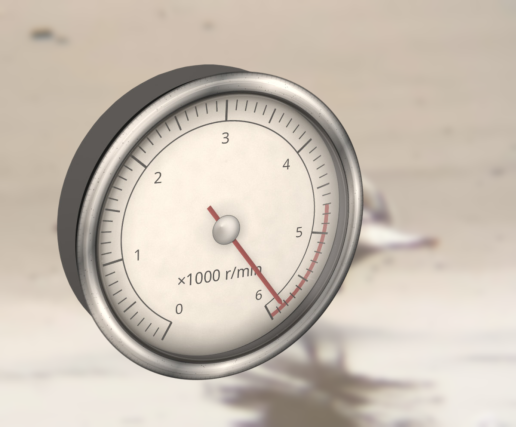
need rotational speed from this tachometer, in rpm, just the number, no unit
5850
